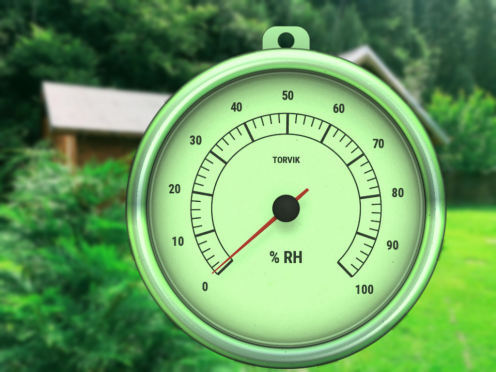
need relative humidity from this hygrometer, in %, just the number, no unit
1
